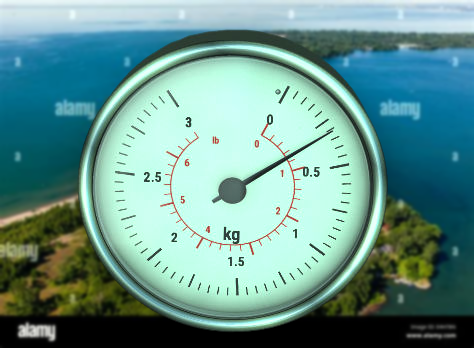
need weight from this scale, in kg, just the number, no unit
0.3
